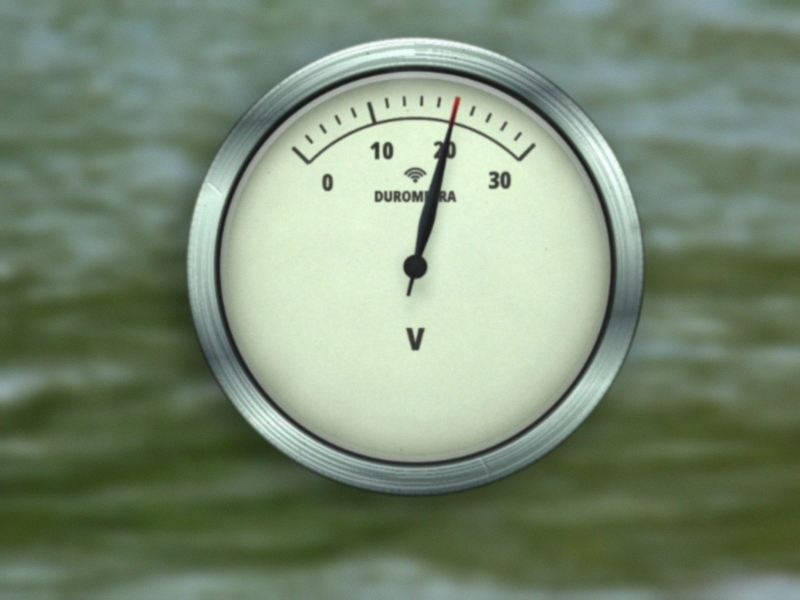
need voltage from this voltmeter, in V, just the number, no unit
20
